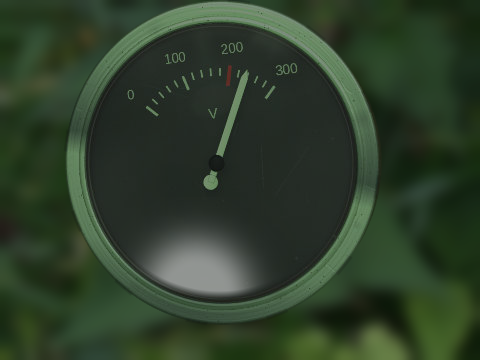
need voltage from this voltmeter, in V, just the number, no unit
240
